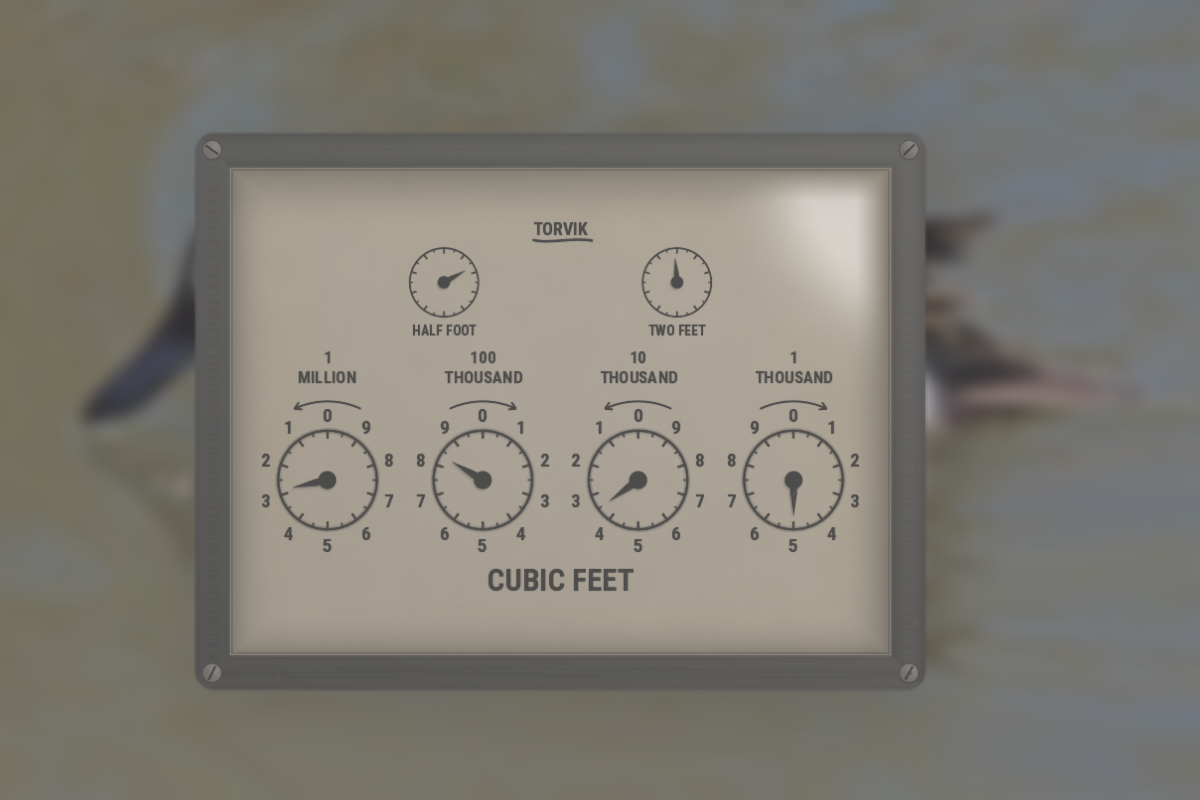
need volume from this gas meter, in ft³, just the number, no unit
283500
